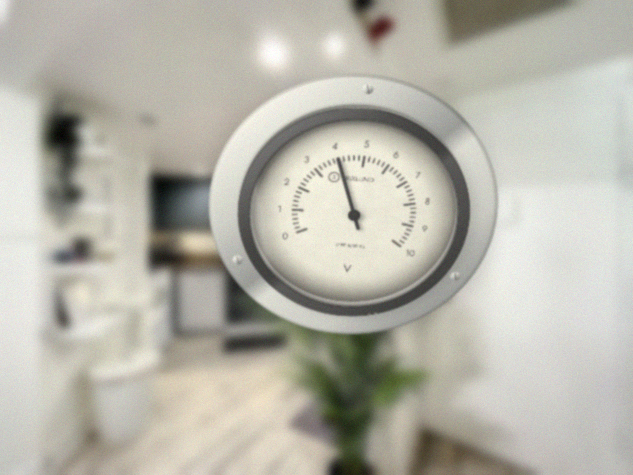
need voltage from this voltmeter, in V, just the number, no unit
4
